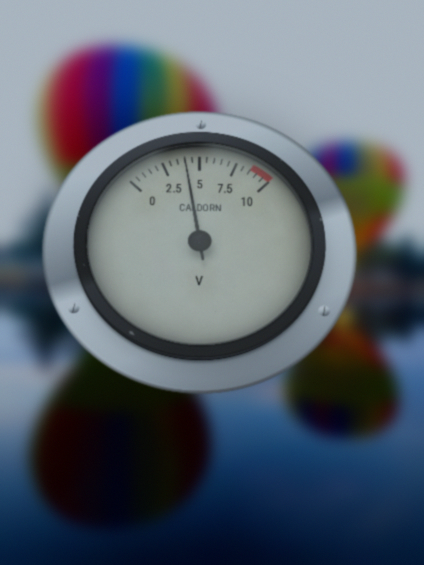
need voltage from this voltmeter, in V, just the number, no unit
4
